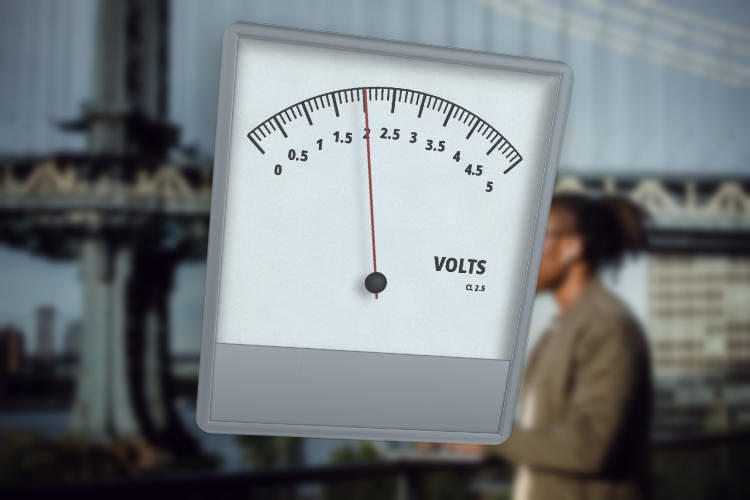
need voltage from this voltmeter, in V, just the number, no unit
2
